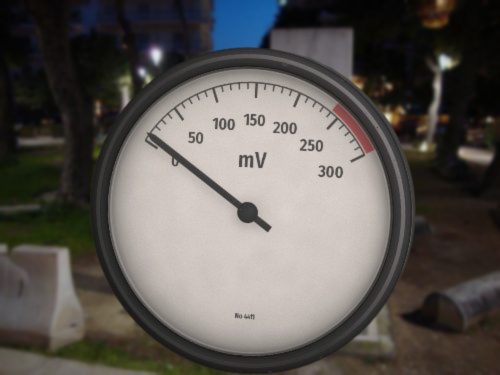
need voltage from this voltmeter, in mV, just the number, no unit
10
